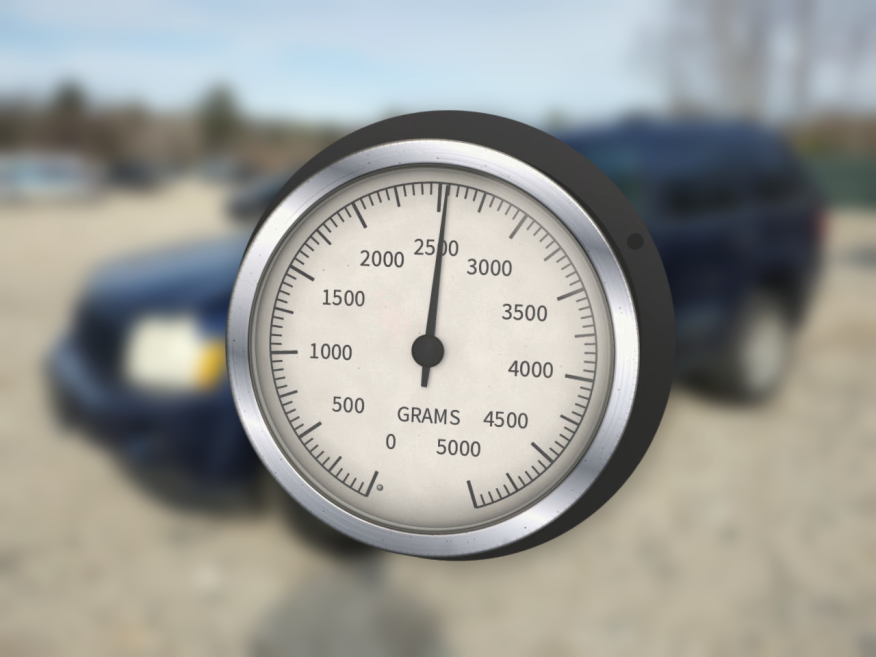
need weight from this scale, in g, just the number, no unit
2550
